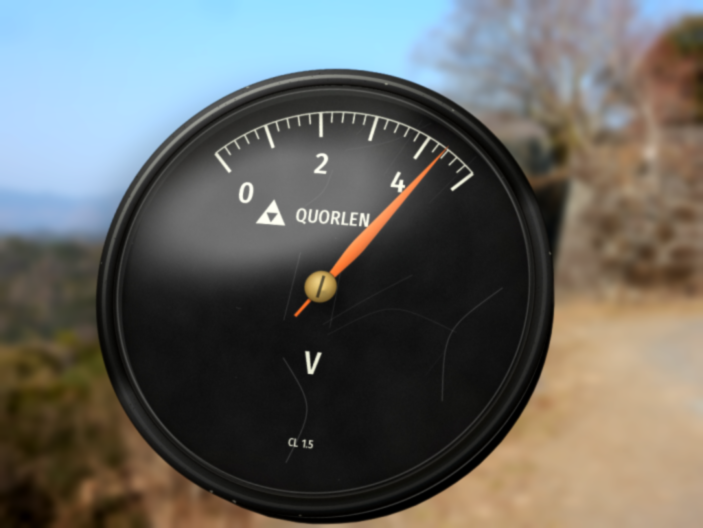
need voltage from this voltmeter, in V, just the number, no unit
4.4
